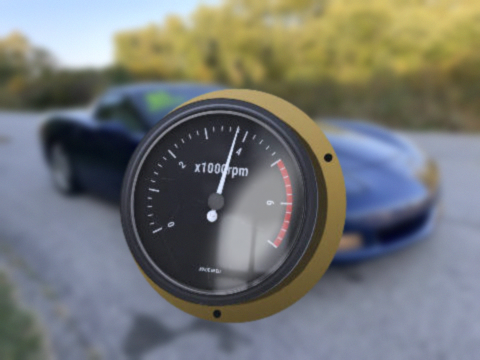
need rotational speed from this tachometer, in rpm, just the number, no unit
3800
